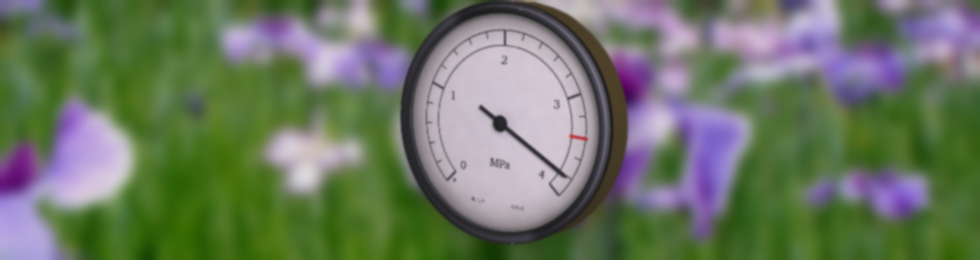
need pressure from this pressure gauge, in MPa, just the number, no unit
3.8
